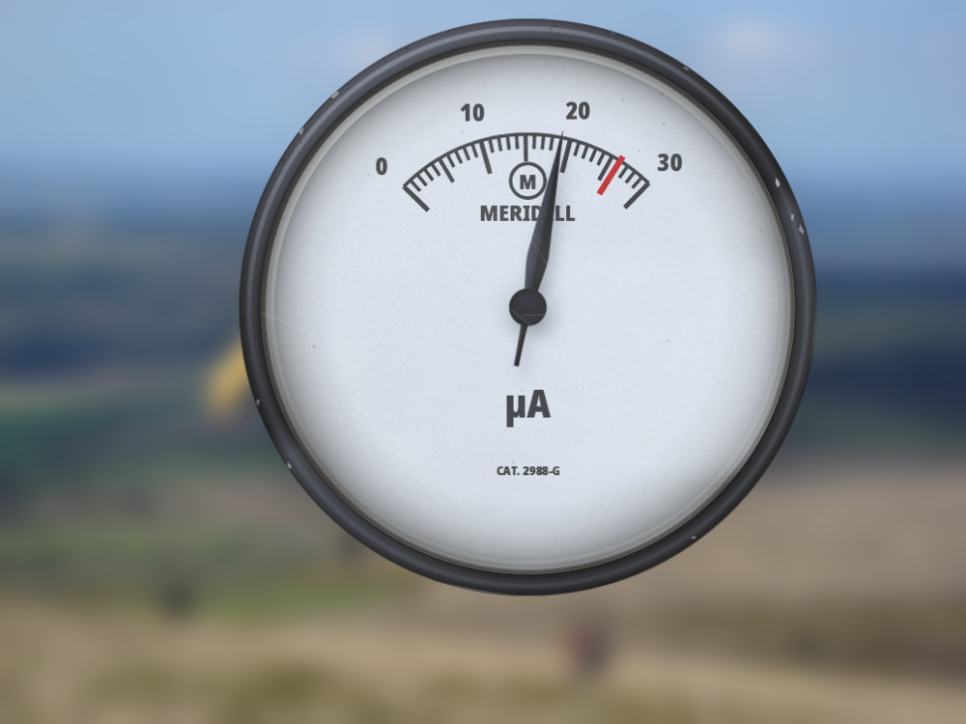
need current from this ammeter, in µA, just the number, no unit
19
